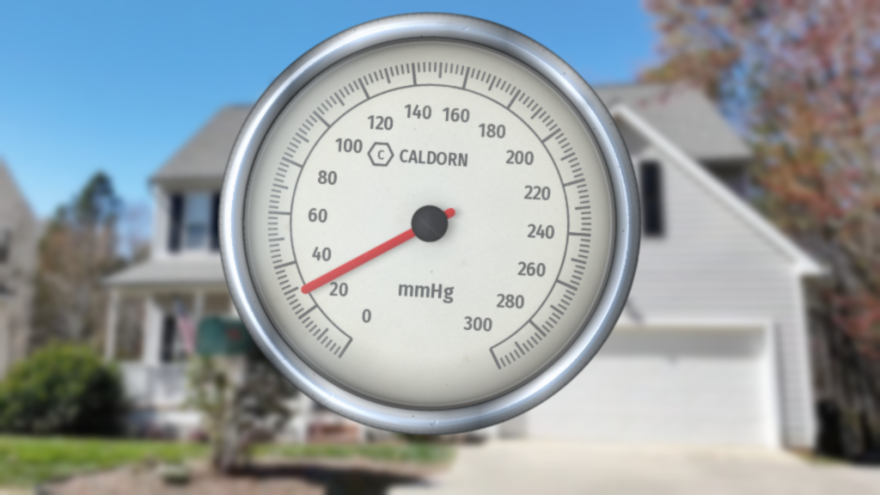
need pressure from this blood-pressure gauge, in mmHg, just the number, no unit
28
